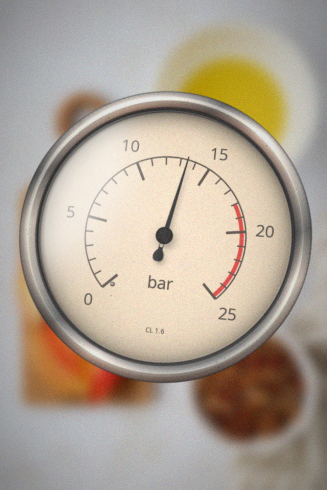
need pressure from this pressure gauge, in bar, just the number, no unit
13.5
